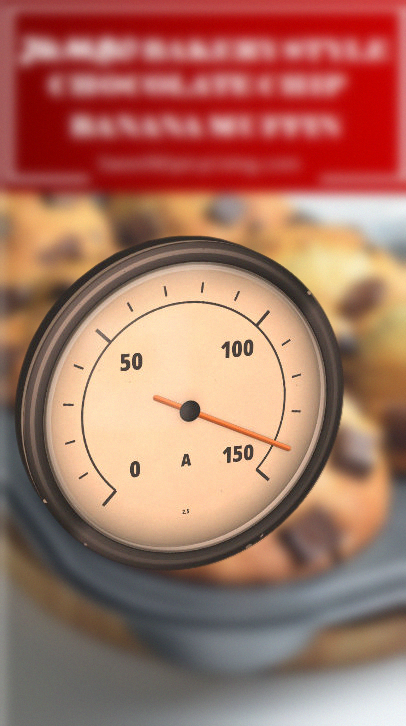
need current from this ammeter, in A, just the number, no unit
140
